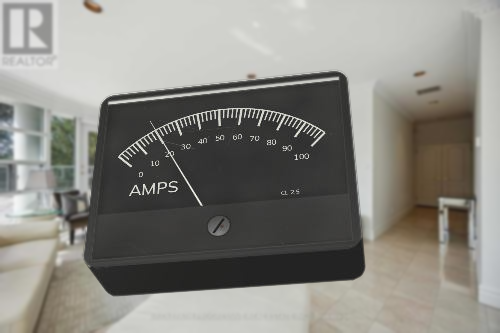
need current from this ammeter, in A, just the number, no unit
20
